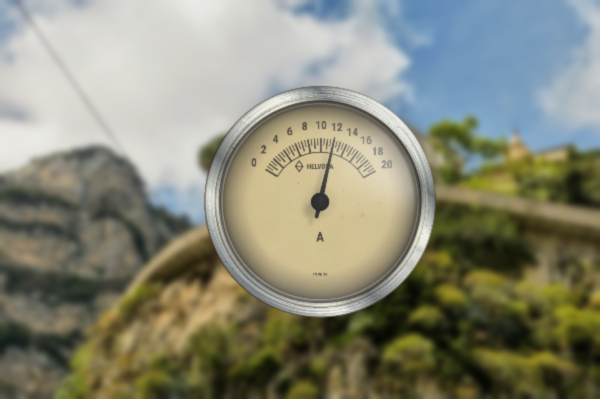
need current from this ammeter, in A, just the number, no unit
12
